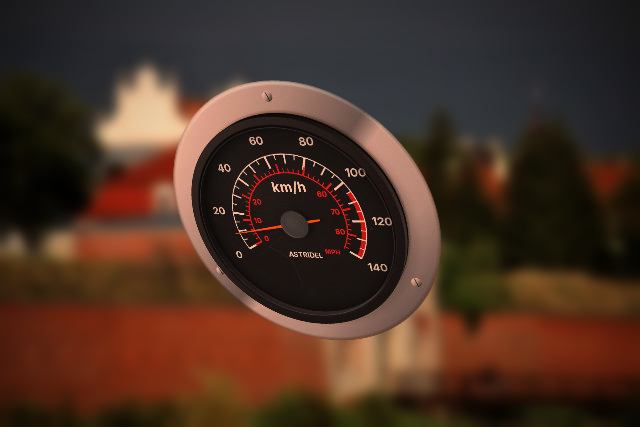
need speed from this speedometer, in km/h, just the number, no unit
10
